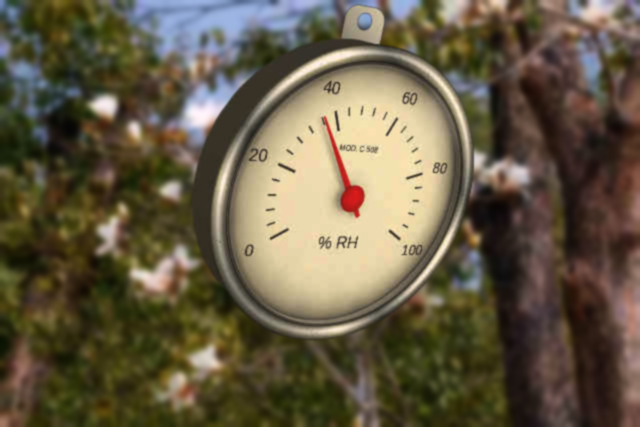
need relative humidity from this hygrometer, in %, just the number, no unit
36
